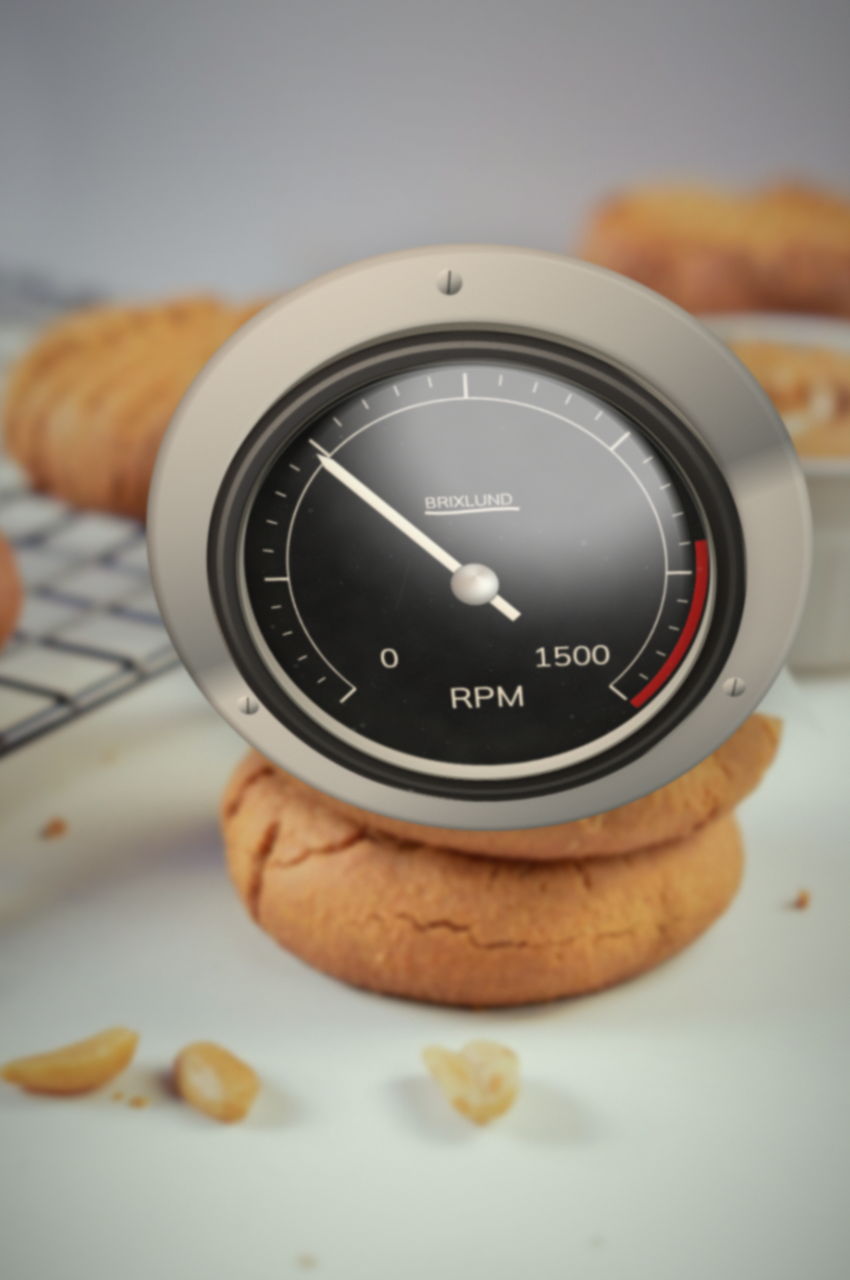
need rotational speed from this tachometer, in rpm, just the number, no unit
500
